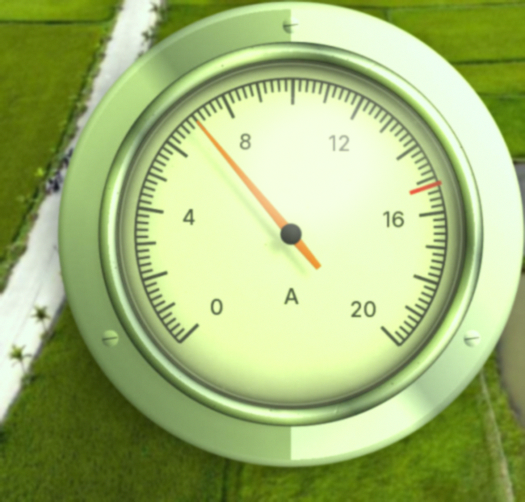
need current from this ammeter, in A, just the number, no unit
7
